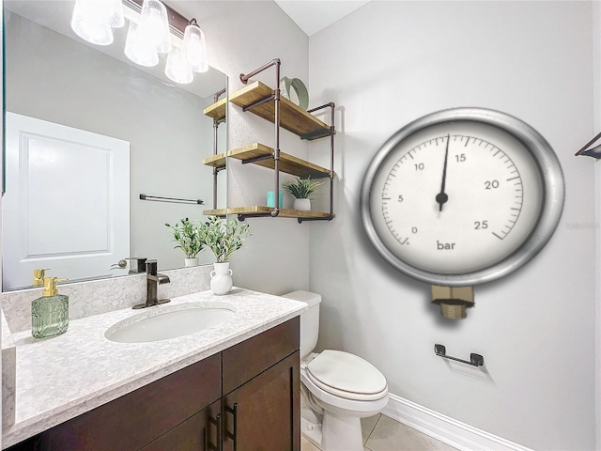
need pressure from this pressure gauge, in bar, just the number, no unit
13.5
